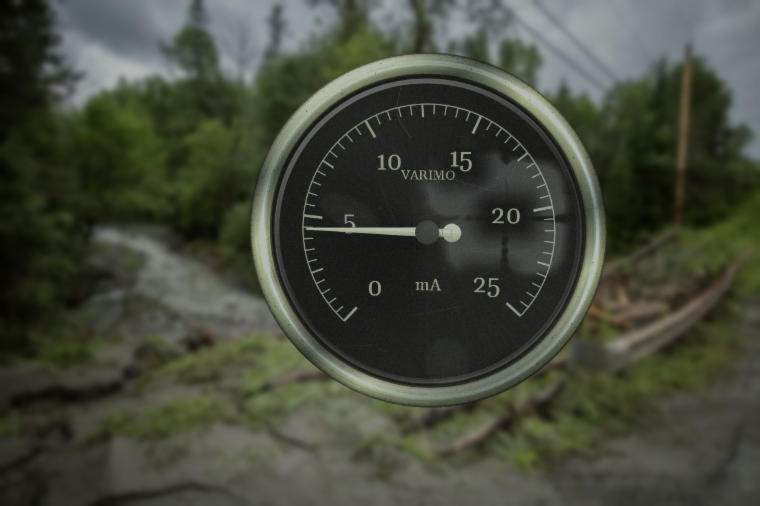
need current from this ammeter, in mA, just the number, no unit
4.5
